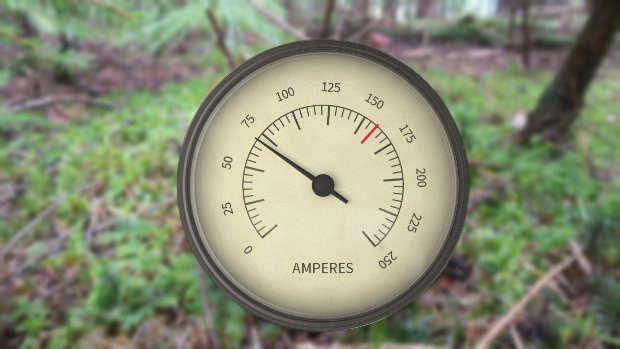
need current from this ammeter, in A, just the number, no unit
70
